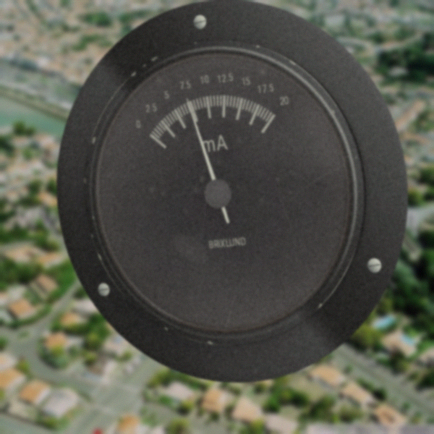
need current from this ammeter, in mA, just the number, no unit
7.5
